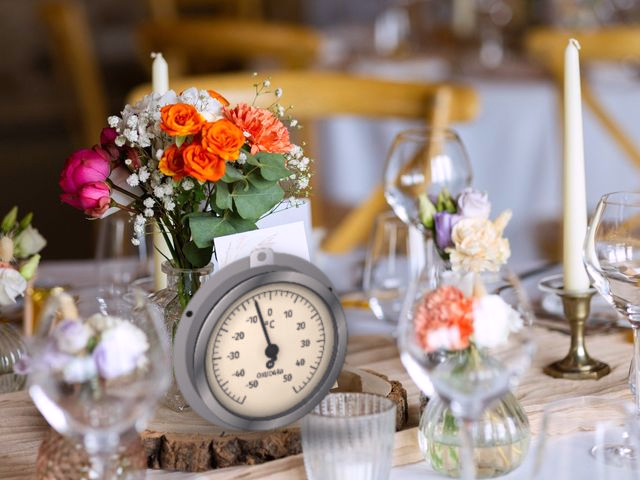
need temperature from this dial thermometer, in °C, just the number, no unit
-6
